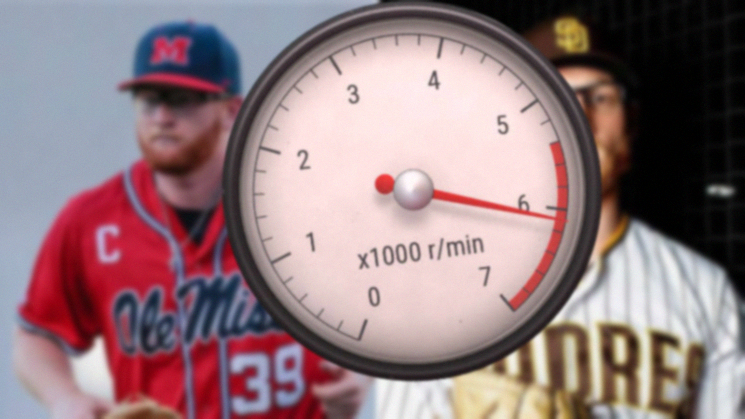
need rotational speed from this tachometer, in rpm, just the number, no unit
6100
